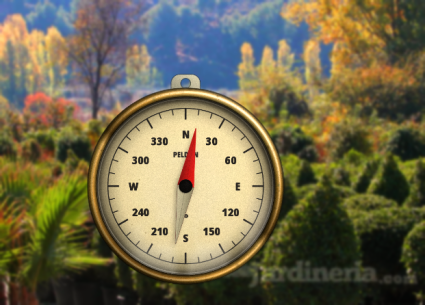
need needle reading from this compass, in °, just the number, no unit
10
